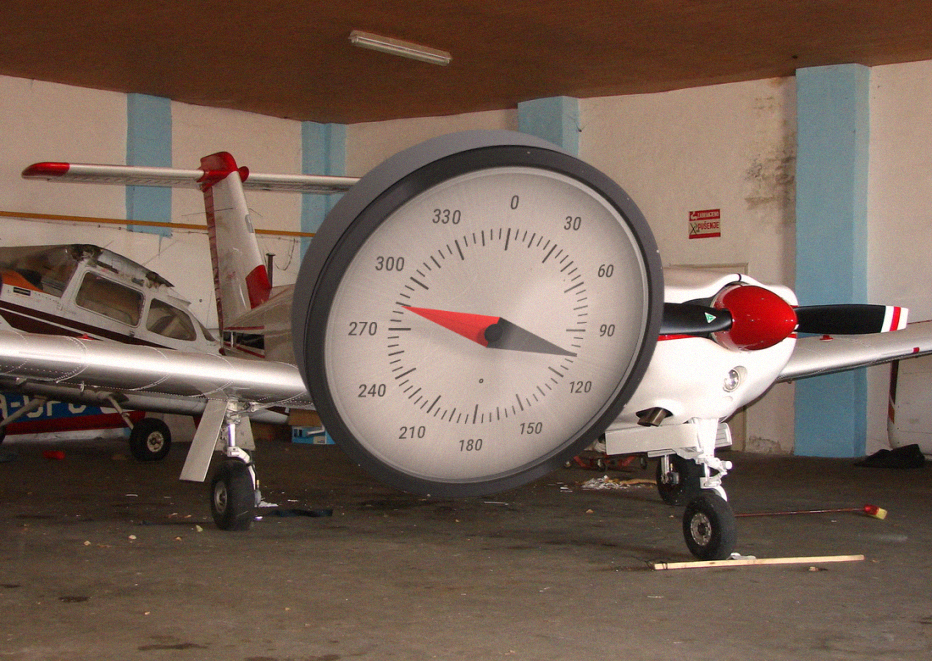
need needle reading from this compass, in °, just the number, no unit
285
